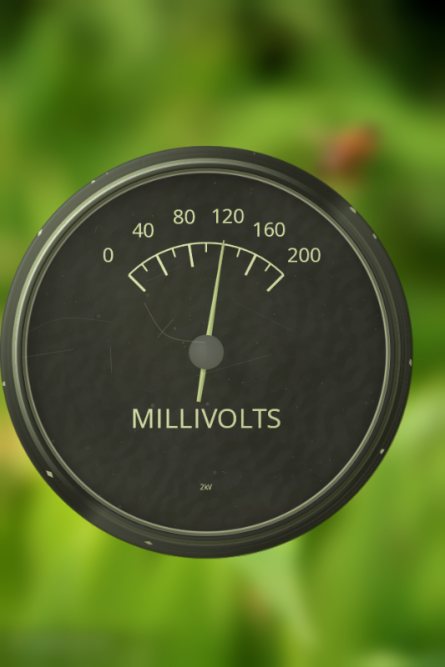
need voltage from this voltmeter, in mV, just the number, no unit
120
